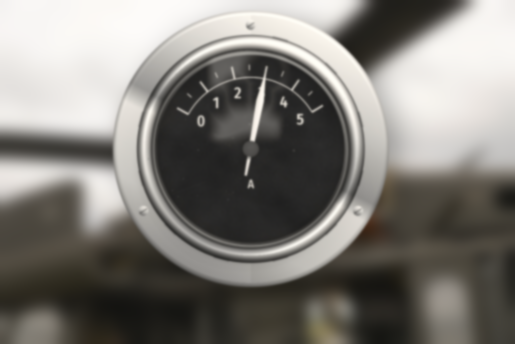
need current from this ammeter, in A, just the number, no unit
3
